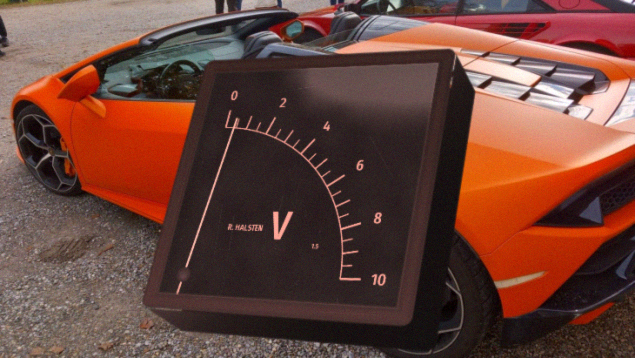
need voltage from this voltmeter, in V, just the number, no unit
0.5
